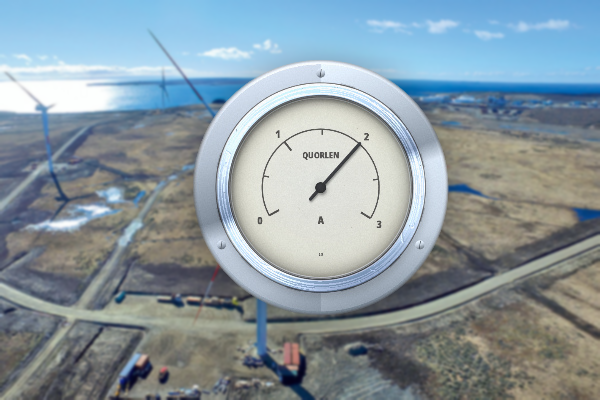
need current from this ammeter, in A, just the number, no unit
2
